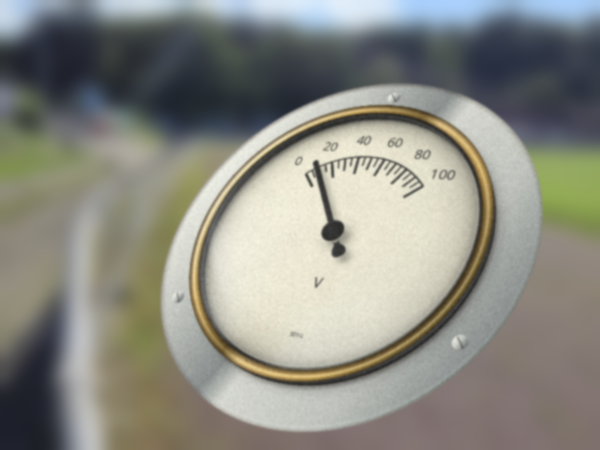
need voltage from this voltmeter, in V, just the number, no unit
10
